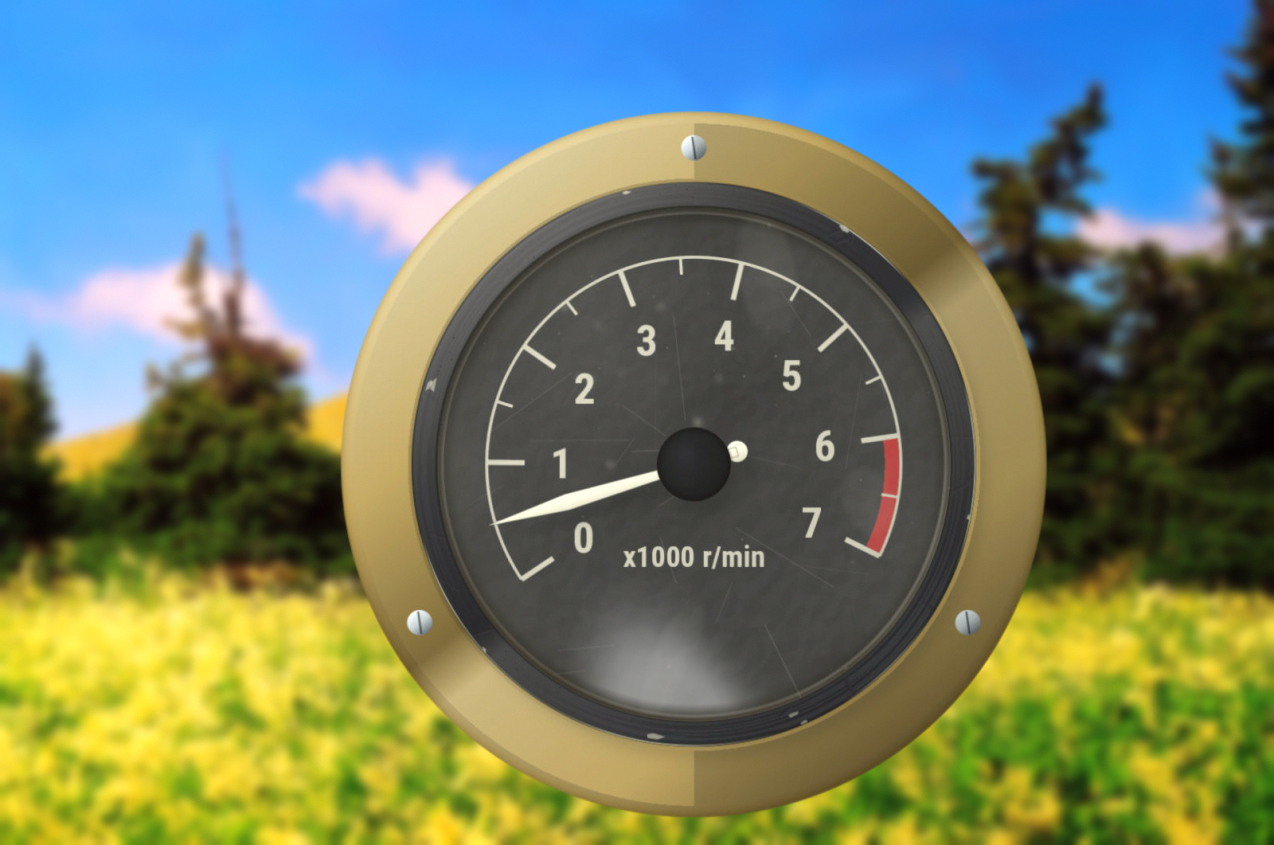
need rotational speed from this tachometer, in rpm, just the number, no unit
500
